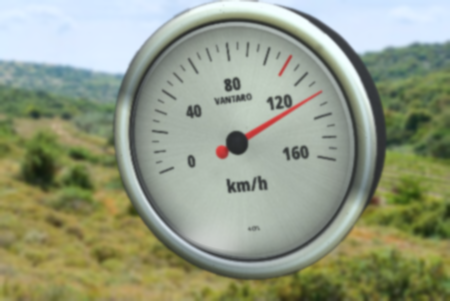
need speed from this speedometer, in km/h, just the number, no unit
130
